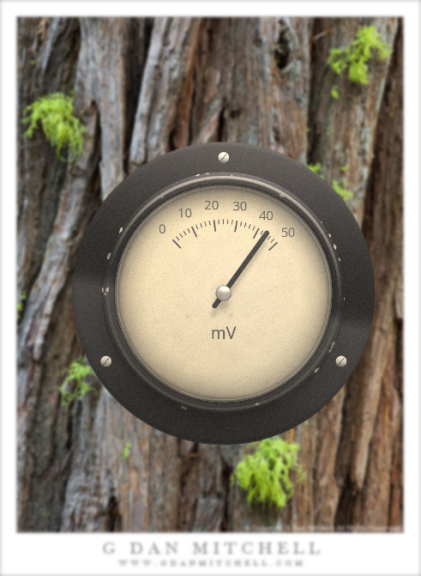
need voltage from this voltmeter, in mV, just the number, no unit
44
